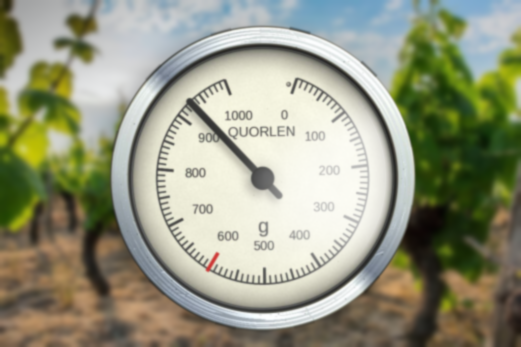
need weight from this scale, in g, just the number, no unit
930
